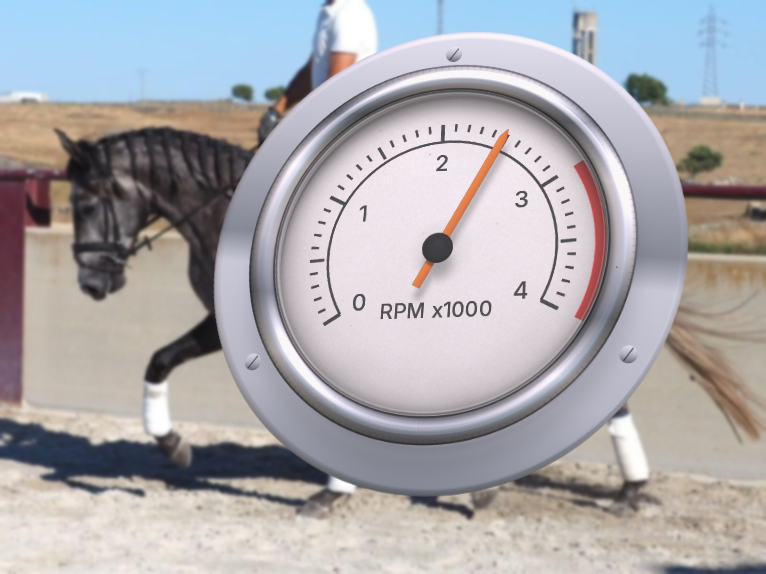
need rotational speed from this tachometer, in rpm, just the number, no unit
2500
